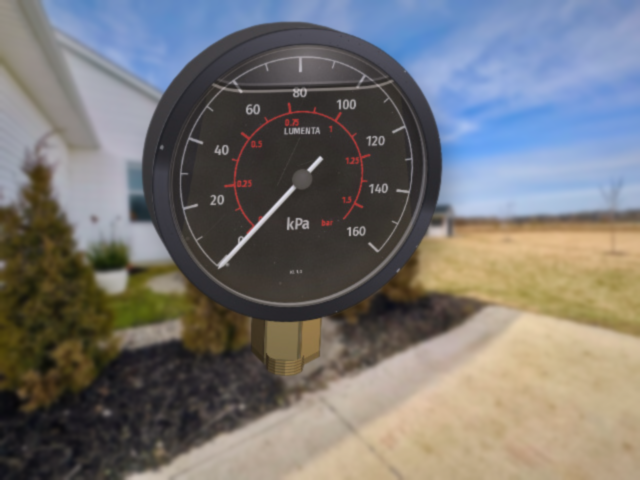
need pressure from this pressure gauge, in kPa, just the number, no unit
0
